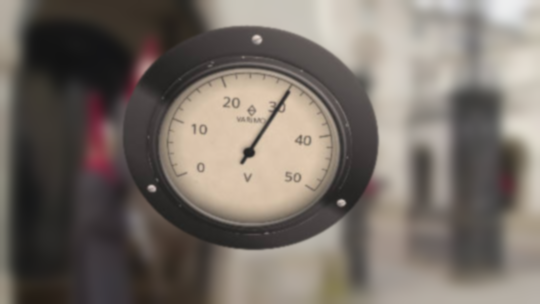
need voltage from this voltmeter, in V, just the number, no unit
30
